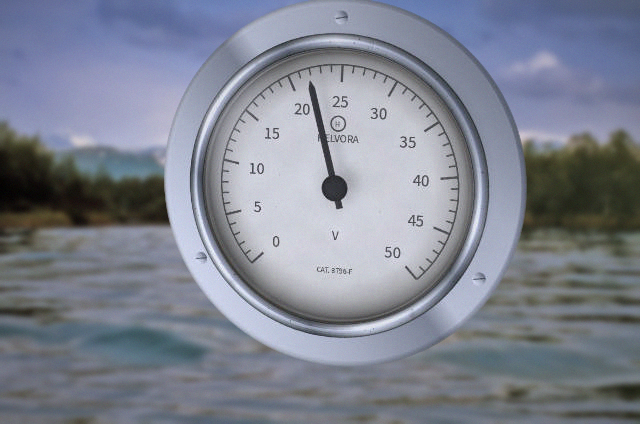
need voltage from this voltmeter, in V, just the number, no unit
22
